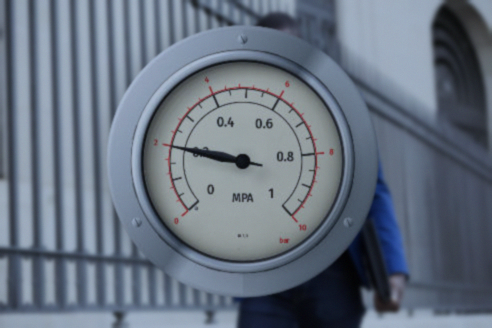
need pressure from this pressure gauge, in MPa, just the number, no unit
0.2
